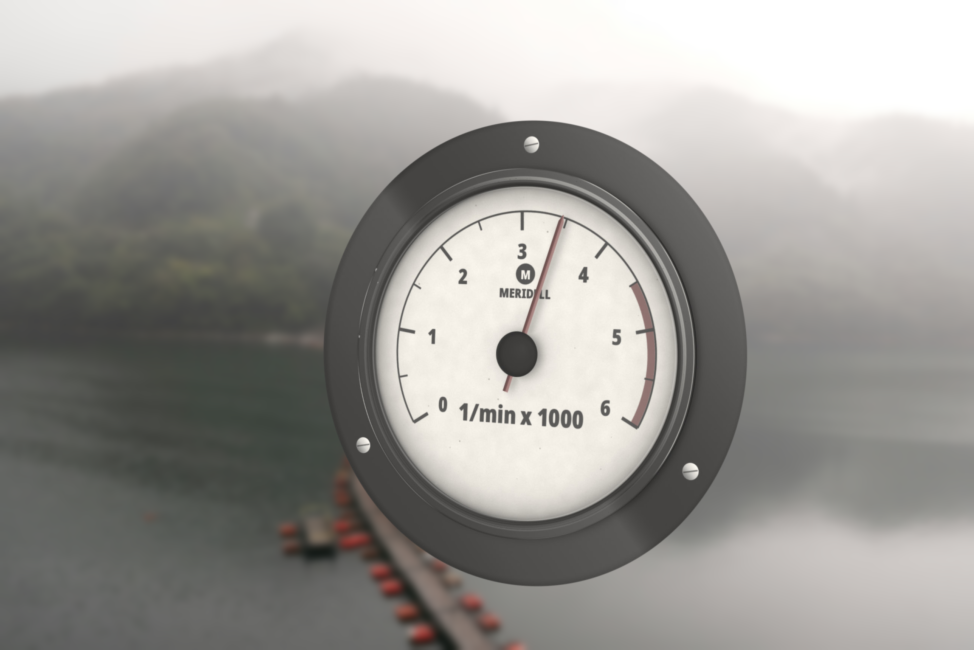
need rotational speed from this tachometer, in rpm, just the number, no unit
3500
